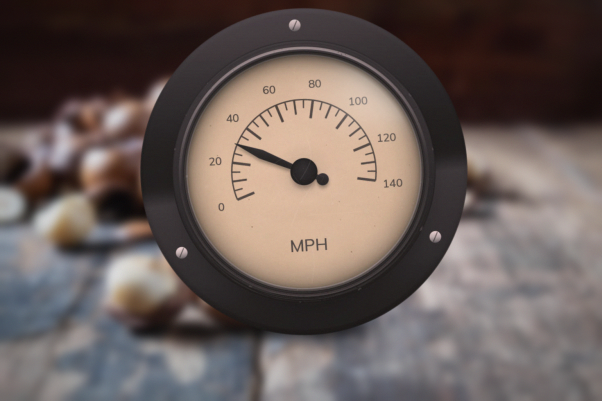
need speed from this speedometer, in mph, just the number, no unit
30
